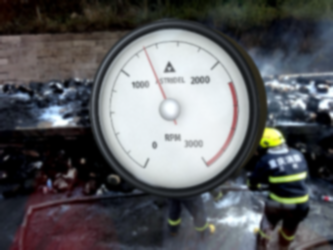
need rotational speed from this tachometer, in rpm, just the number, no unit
1300
